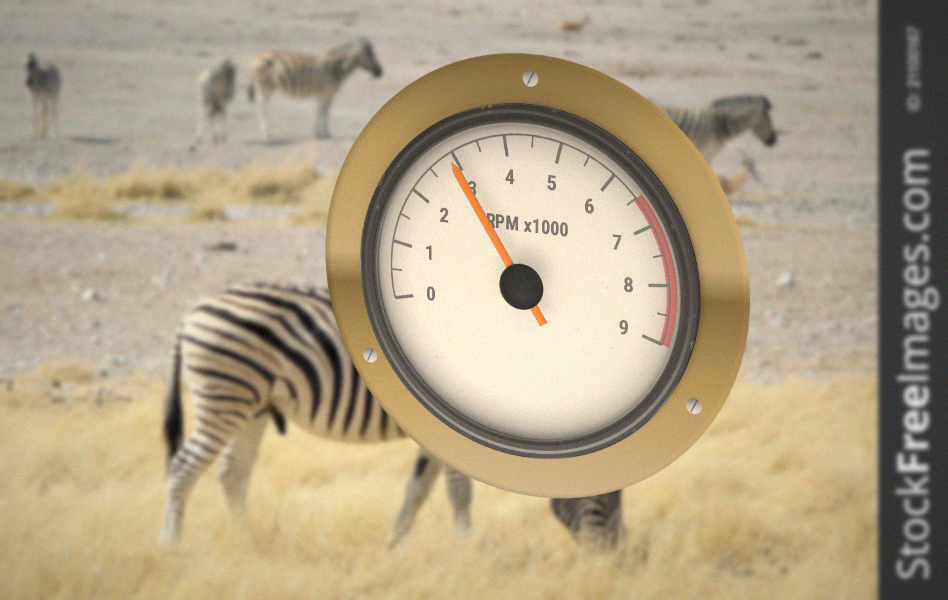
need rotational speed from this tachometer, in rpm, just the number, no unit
3000
